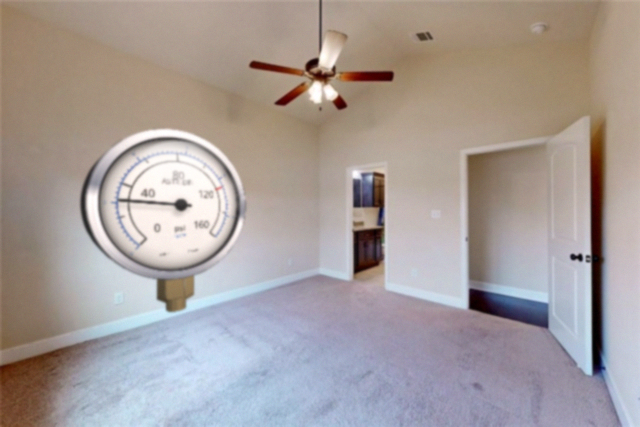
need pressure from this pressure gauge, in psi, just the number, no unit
30
